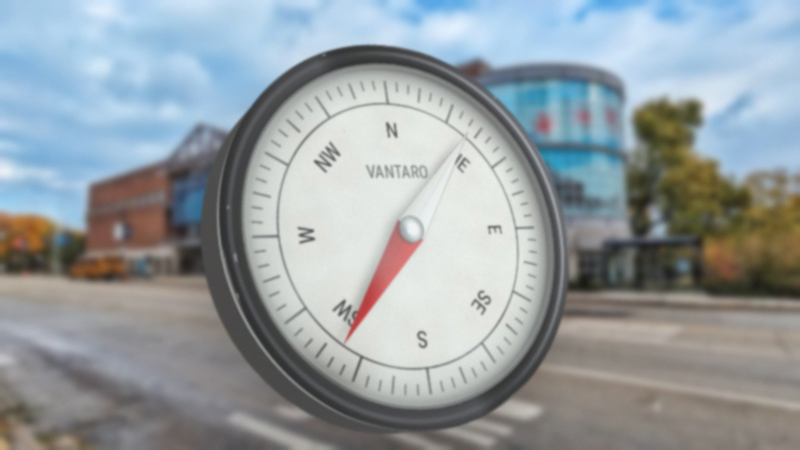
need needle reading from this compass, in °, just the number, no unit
220
